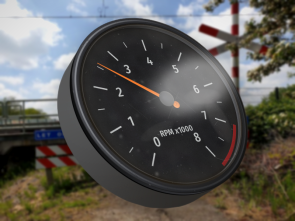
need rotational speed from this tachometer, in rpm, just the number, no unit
2500
